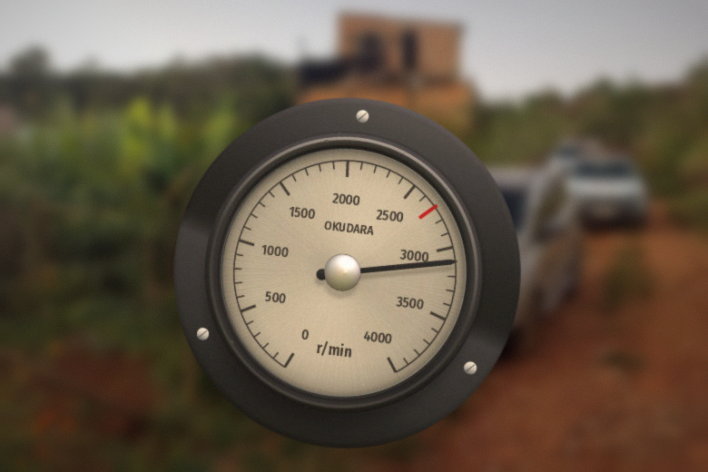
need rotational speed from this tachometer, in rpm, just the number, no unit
3100
